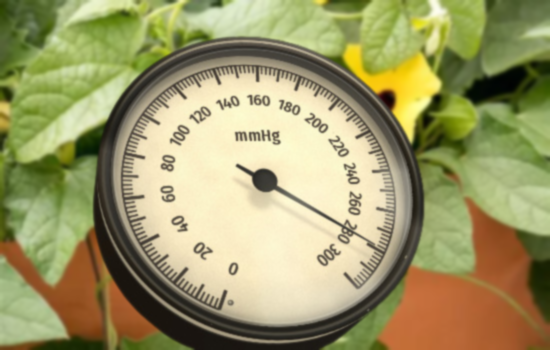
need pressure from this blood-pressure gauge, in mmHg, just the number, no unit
280
